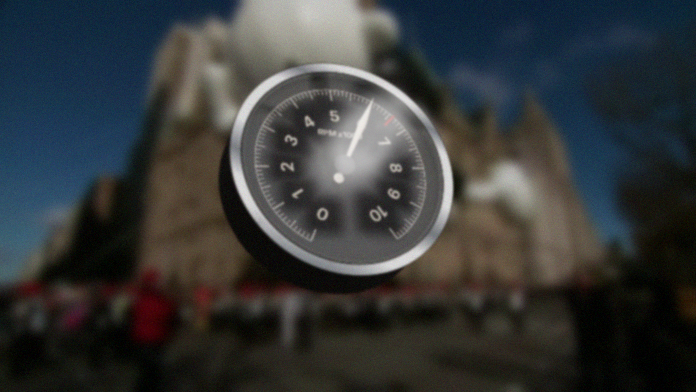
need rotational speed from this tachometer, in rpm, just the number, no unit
6000
